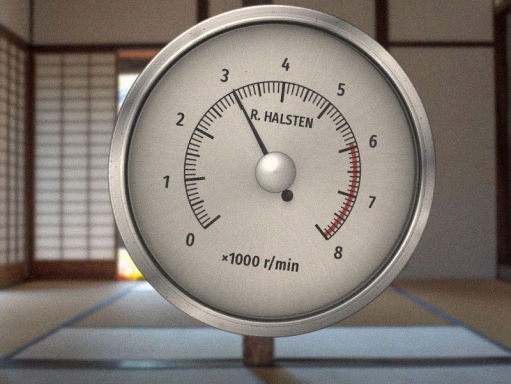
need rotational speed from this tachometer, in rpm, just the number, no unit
3000
